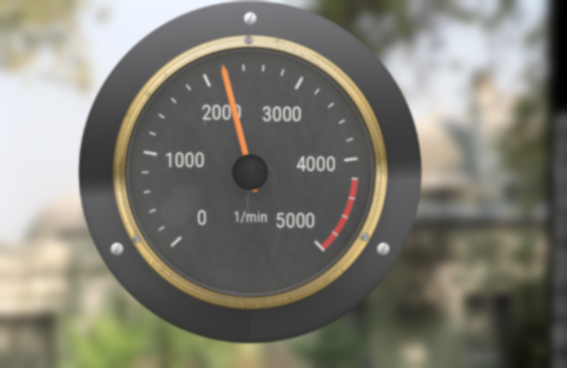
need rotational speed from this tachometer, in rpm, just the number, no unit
2200
